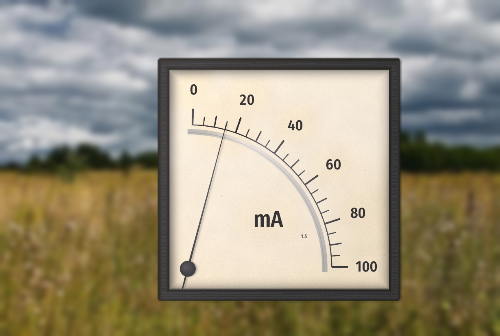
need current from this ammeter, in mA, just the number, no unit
15
